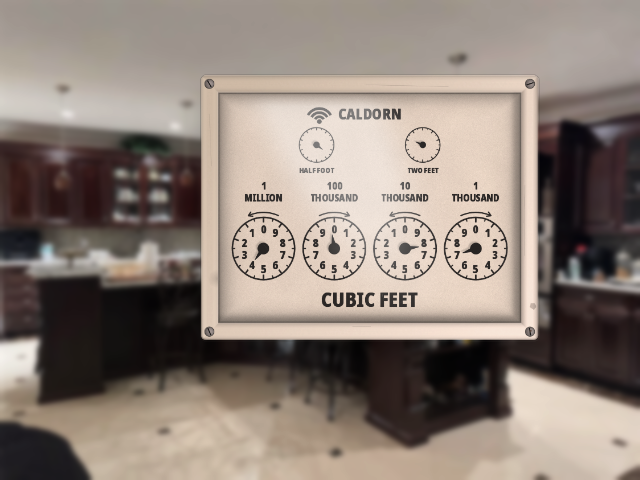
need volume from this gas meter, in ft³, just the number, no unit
397700
